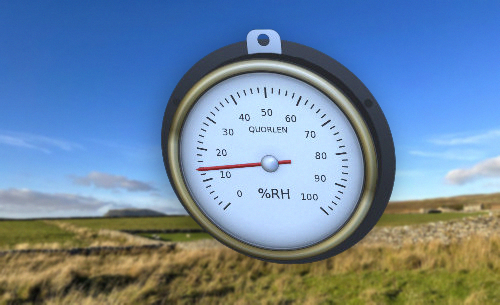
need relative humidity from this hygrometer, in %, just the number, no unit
14
